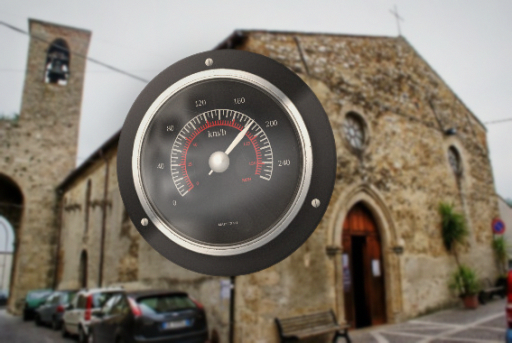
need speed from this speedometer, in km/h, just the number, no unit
185
